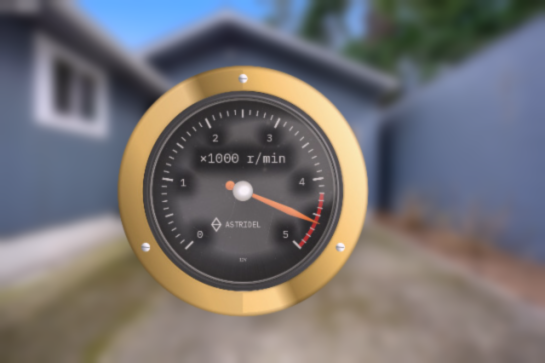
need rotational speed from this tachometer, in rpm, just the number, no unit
4600
